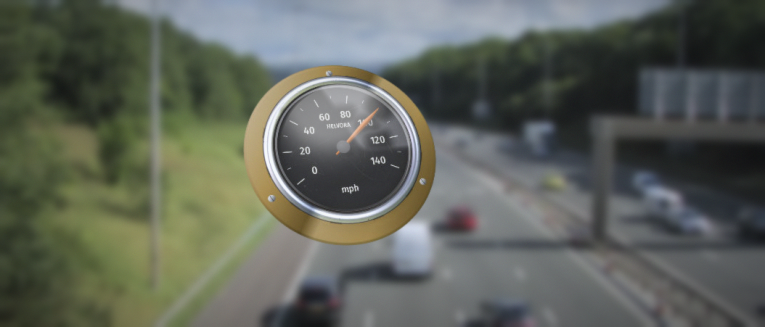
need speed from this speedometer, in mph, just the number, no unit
100
